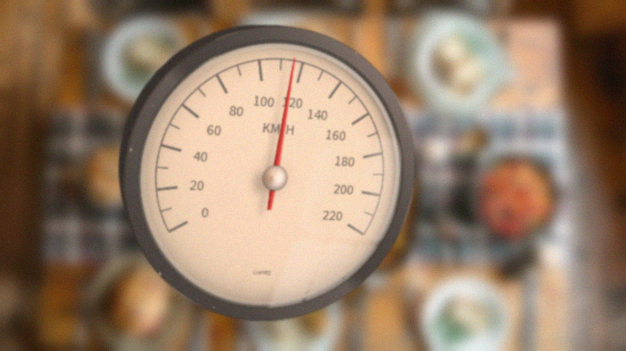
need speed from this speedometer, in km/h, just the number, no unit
115
